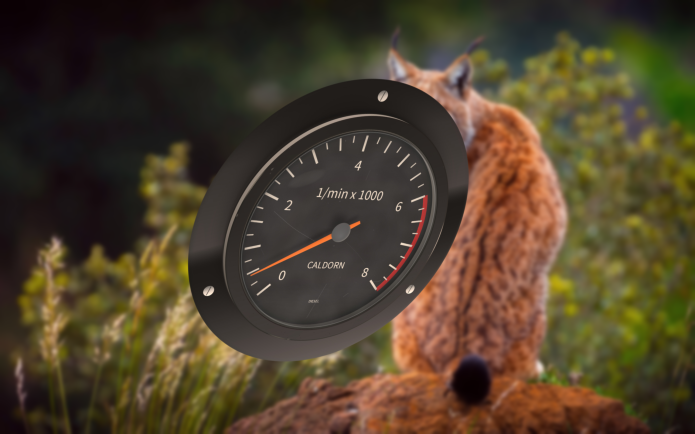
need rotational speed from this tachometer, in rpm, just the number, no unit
500
